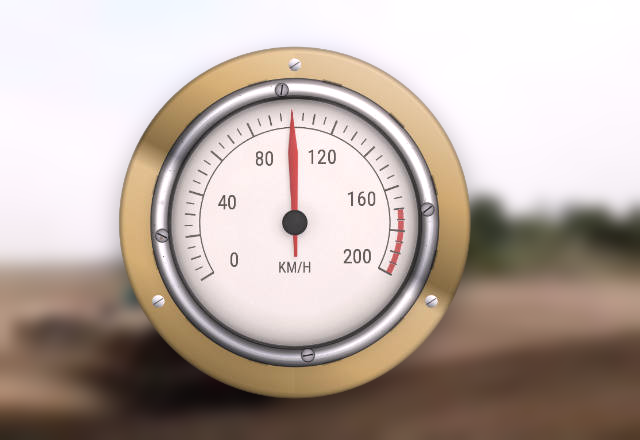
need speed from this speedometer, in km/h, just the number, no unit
100
